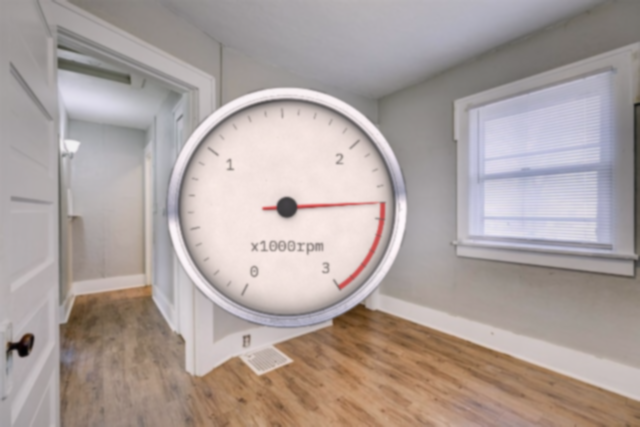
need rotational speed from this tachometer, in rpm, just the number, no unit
2400
